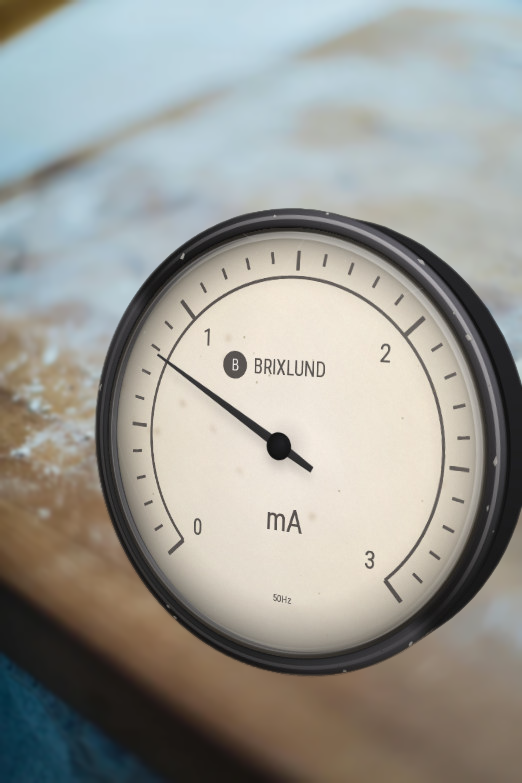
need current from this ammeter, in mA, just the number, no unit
0.8
